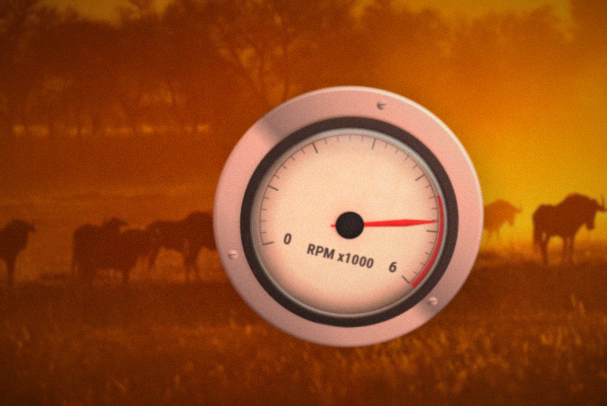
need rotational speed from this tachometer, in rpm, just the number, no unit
4800
